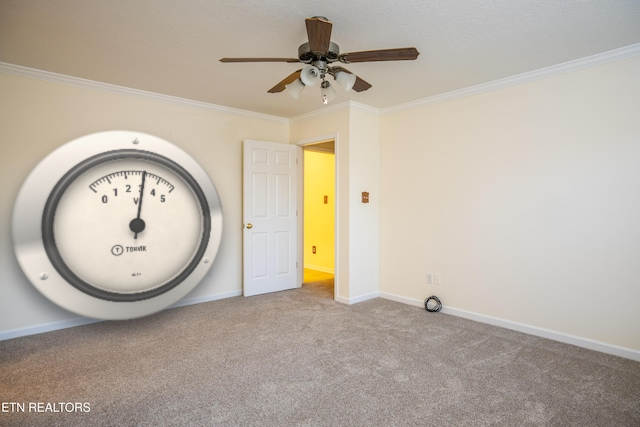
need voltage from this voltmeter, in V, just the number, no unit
3
